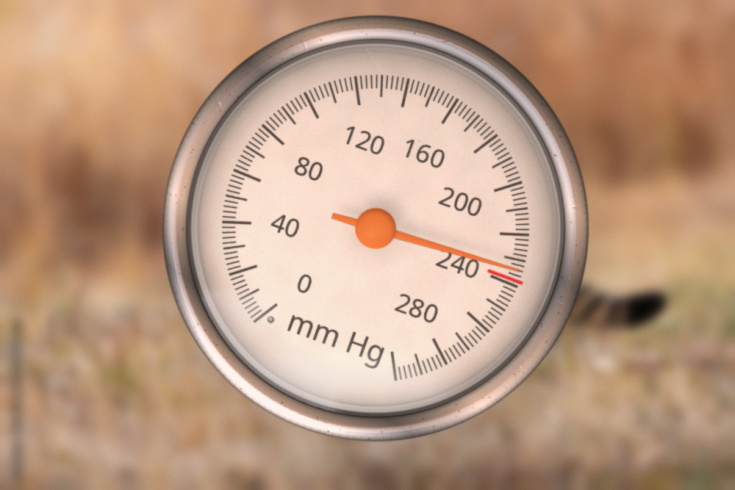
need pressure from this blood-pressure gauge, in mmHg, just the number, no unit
234
